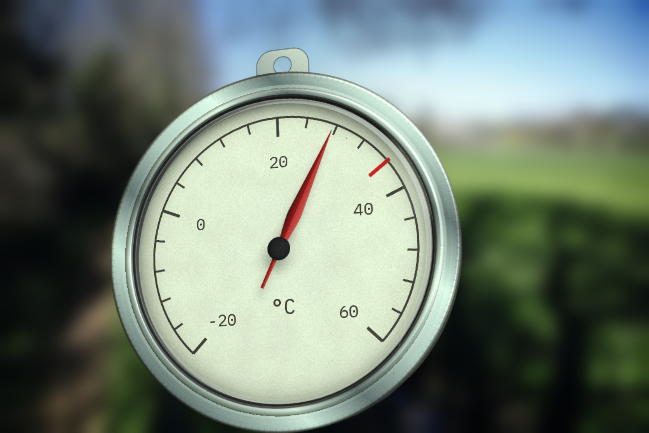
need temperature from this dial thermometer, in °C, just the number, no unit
28
